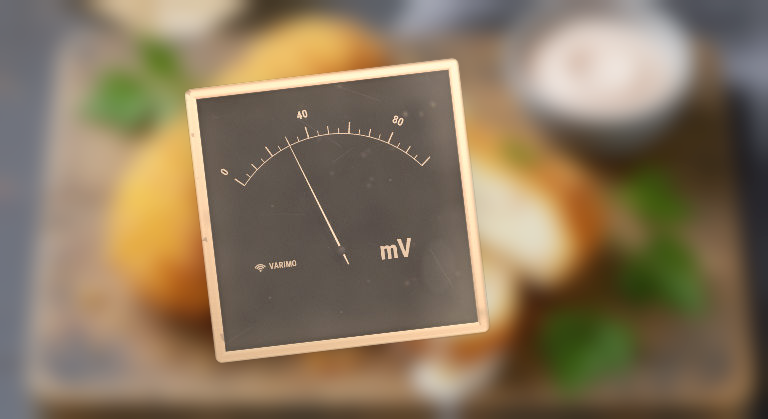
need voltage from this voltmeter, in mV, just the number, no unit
30
